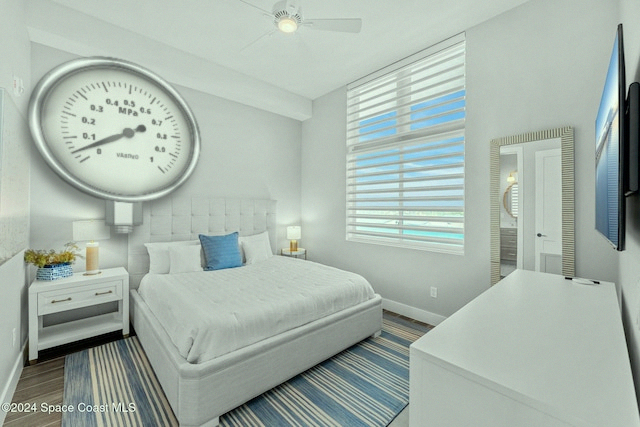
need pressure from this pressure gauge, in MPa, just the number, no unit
0.04
